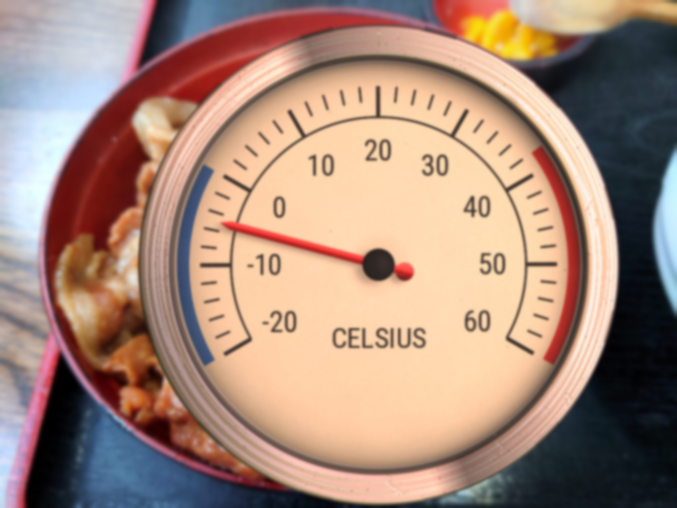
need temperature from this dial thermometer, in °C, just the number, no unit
-5
